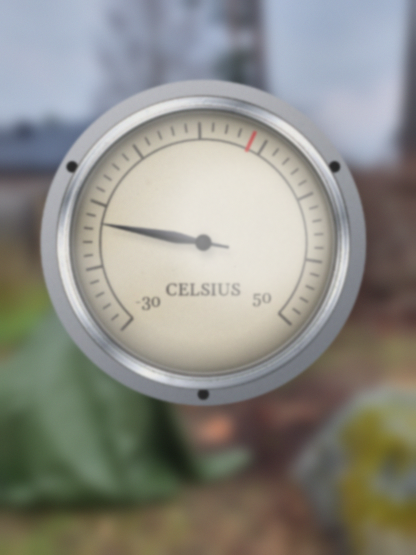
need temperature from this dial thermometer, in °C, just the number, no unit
-13
